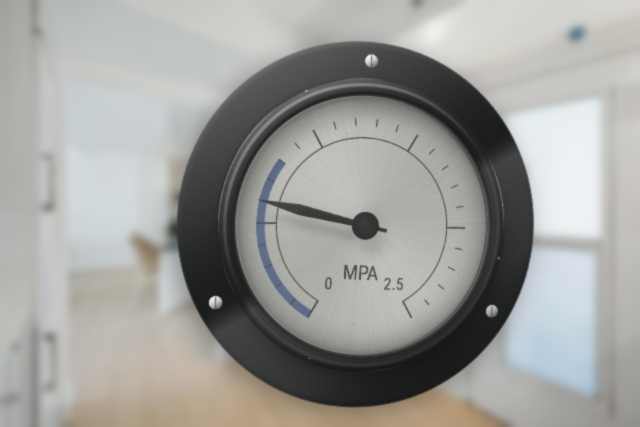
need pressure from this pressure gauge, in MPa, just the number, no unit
0.6
